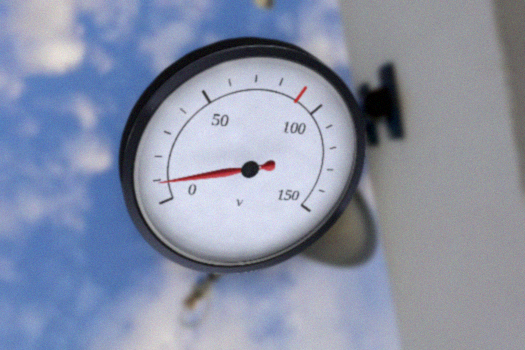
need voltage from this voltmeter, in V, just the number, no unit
10
